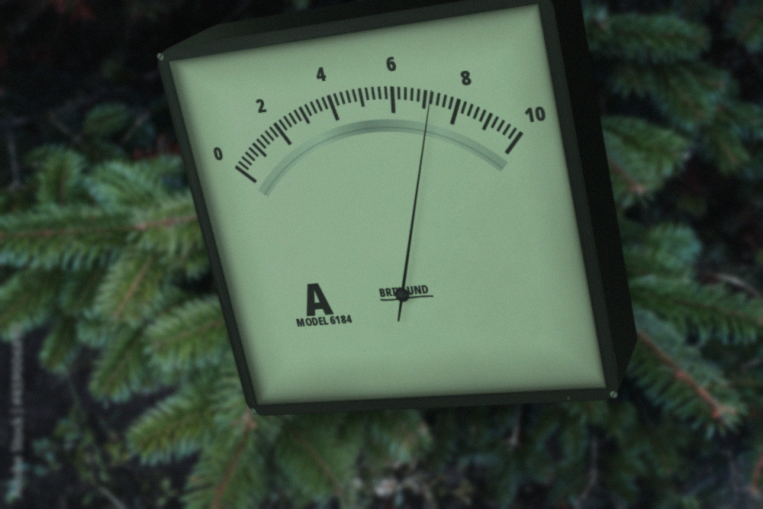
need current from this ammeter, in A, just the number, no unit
7.2
